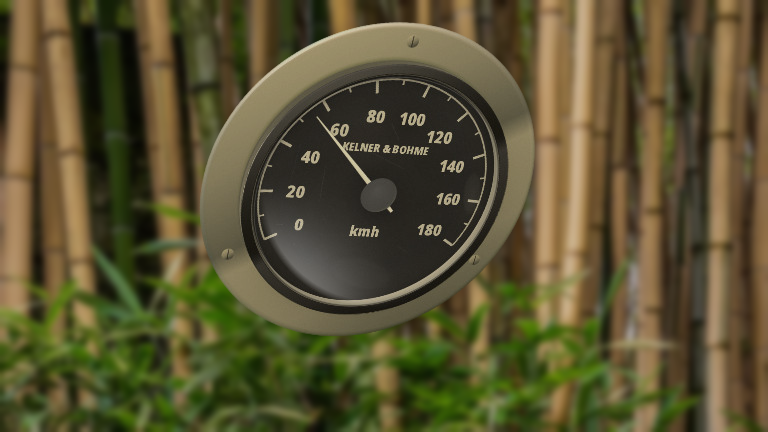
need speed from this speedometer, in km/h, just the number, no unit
55
